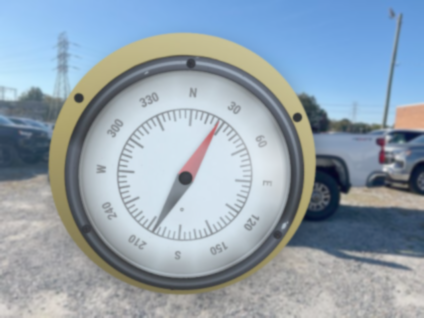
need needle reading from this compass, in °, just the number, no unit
25
